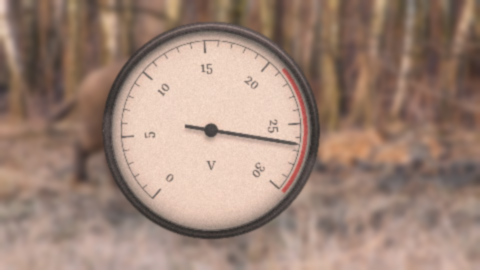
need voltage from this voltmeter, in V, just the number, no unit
26.5
